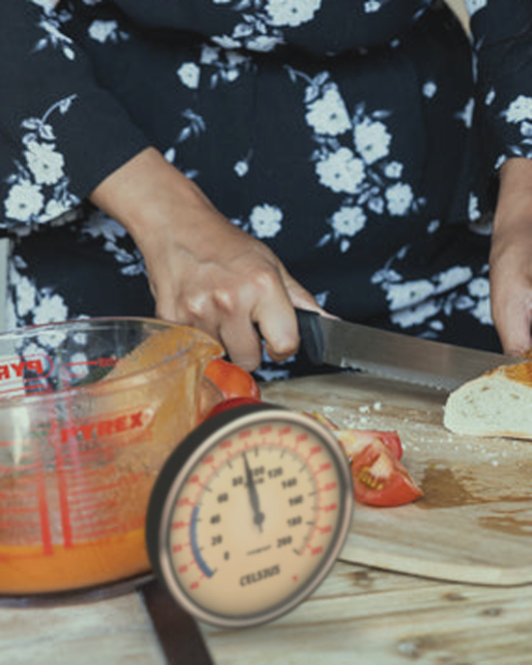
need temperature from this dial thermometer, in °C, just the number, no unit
90
